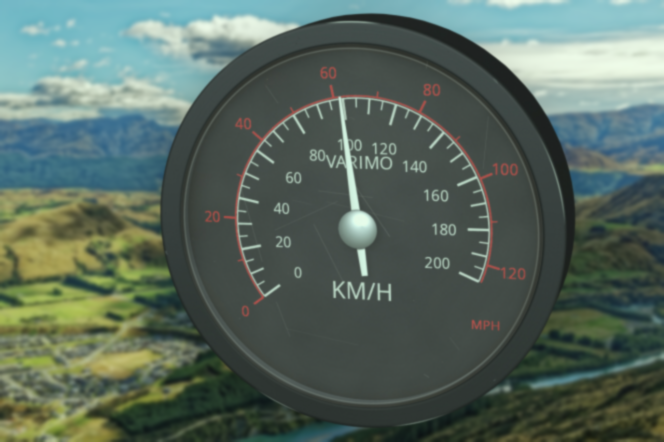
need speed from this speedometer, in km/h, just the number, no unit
100
